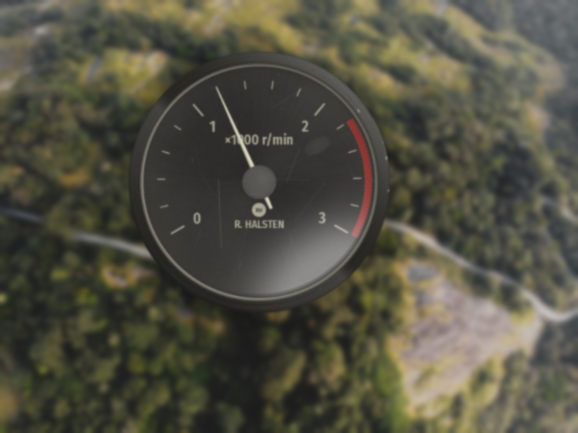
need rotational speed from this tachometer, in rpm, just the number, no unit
1200
